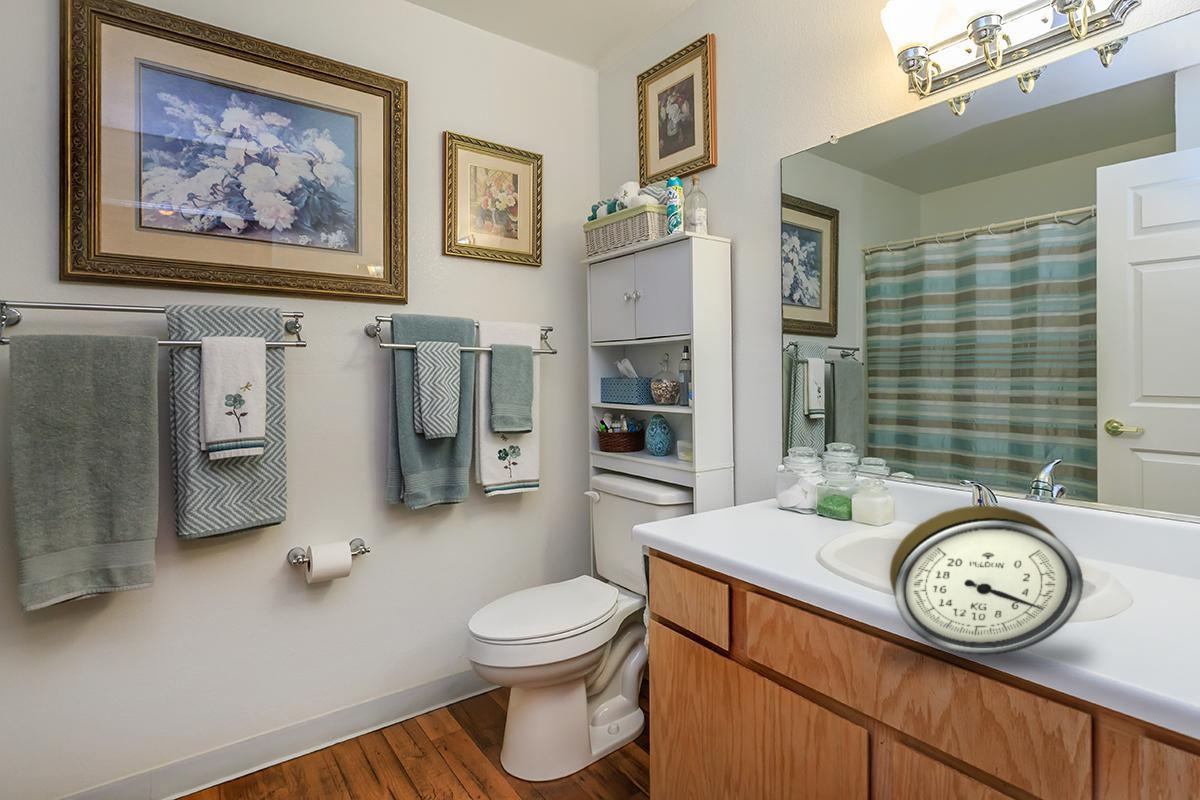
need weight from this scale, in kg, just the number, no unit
5
